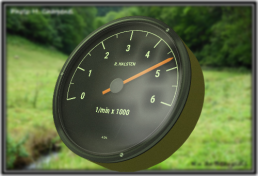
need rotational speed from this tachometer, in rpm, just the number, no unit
4750
